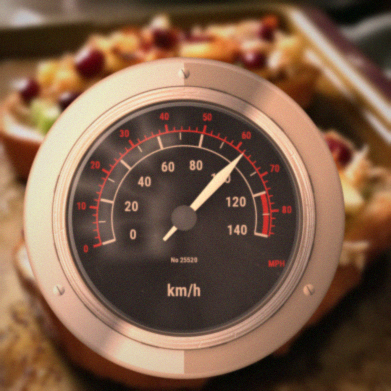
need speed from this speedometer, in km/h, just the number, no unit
100
